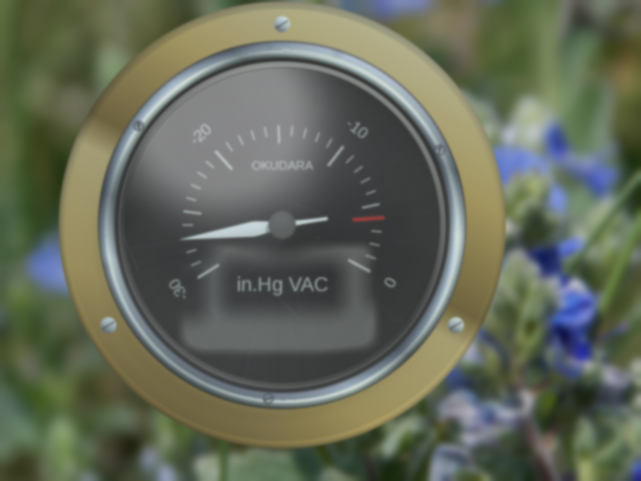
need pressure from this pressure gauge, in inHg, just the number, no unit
-27
